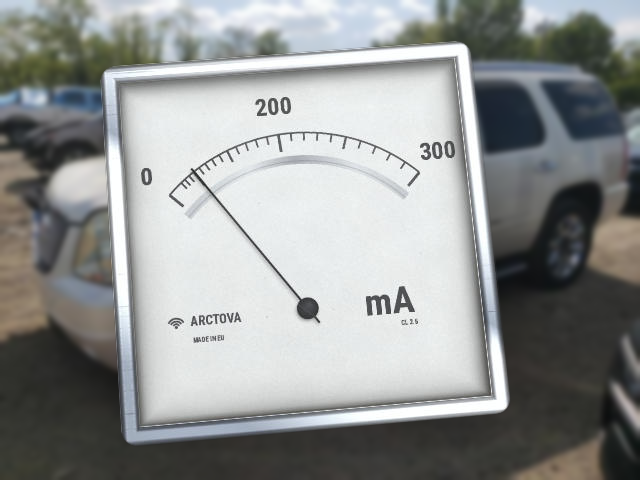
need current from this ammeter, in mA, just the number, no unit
100
